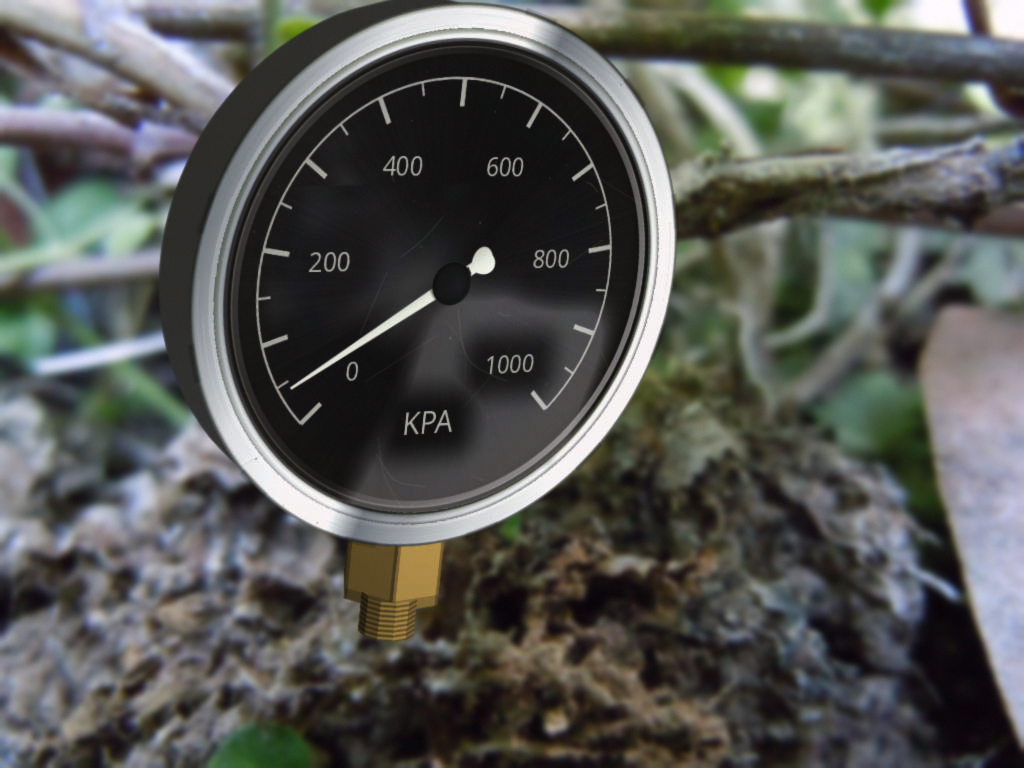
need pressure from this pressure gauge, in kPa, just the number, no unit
50
